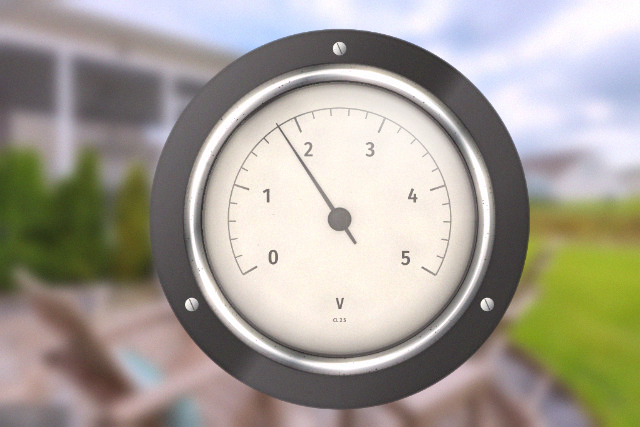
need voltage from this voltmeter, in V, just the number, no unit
1.8
